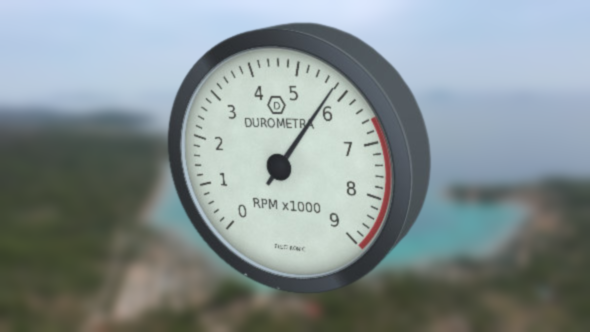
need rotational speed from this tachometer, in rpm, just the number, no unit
5800
